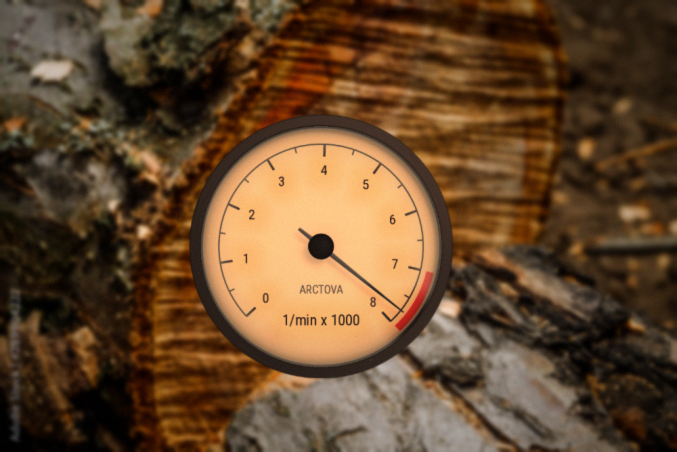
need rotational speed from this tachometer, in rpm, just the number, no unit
7750
